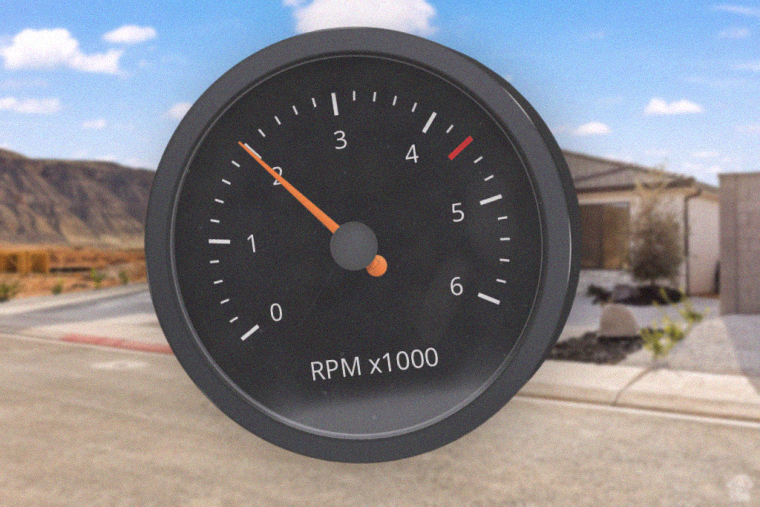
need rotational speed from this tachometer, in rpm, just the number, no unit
2000
